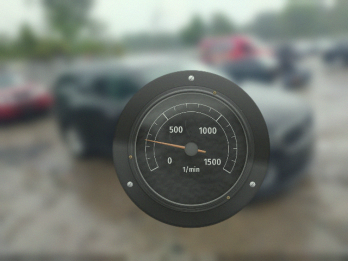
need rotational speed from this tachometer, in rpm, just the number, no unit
250
